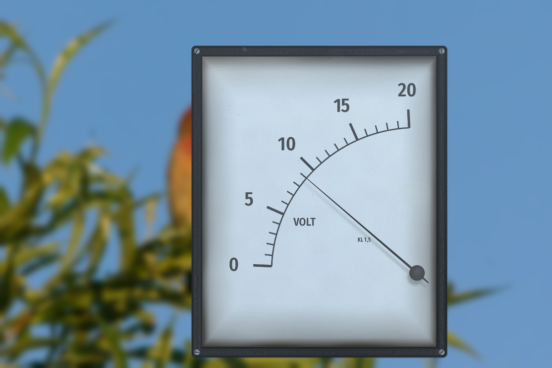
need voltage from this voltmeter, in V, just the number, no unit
9
